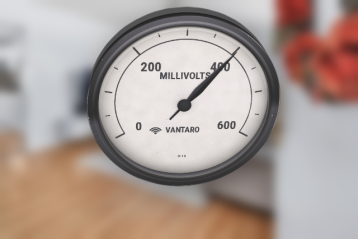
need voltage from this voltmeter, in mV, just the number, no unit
400
